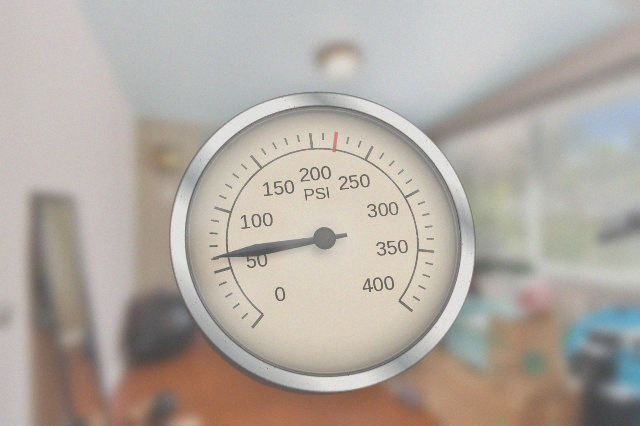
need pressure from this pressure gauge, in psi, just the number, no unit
60
